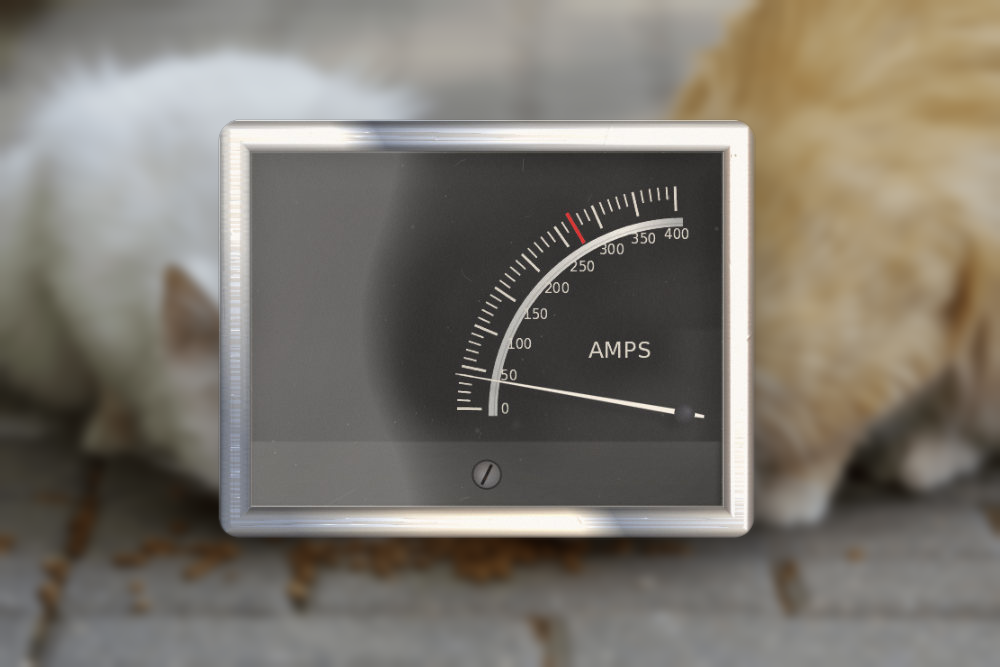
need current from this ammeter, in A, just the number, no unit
40
